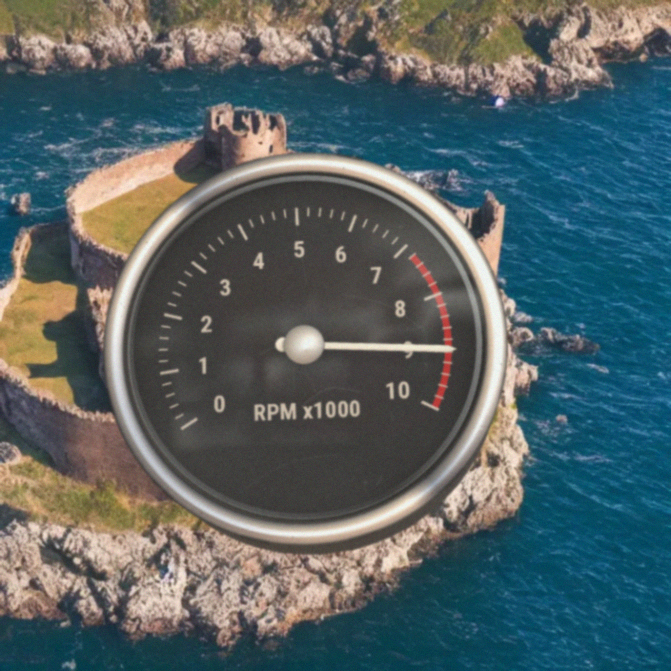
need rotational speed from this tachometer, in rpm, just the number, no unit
9000
